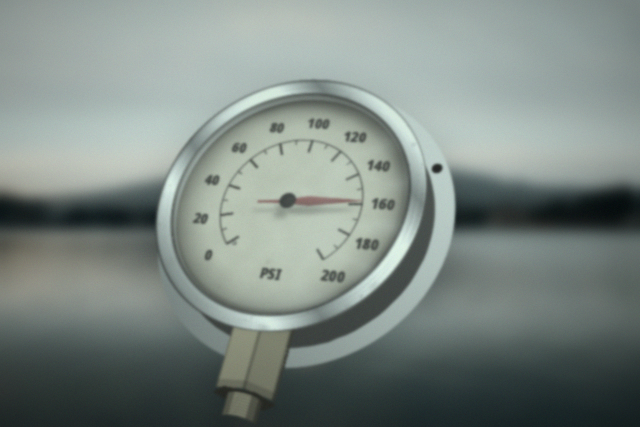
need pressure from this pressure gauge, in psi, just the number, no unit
160
